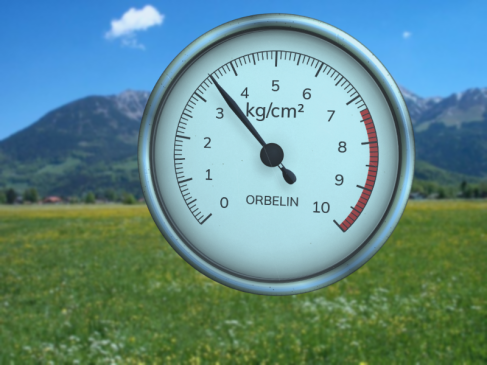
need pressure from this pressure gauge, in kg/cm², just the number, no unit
3.5
